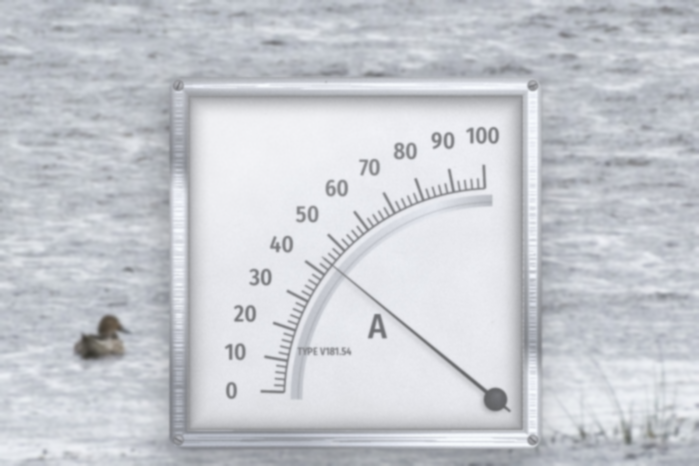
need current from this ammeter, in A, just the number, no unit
44
